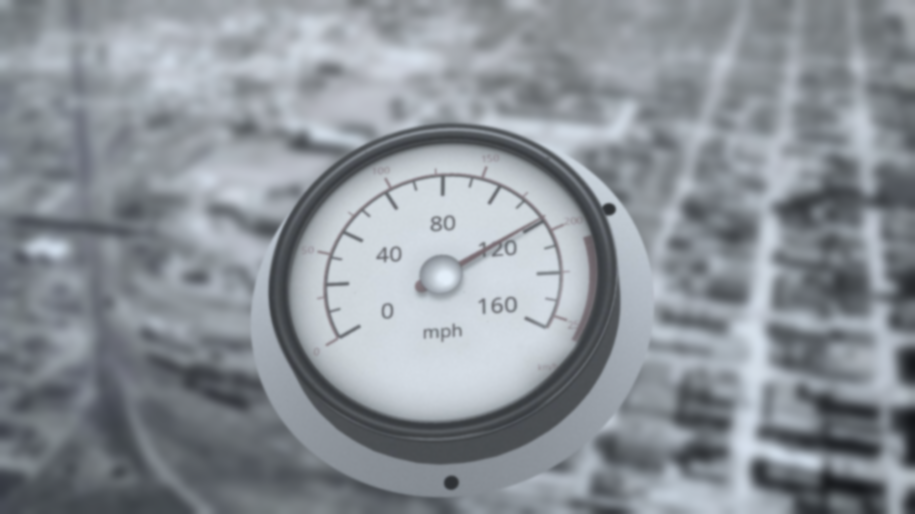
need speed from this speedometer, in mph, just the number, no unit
120
